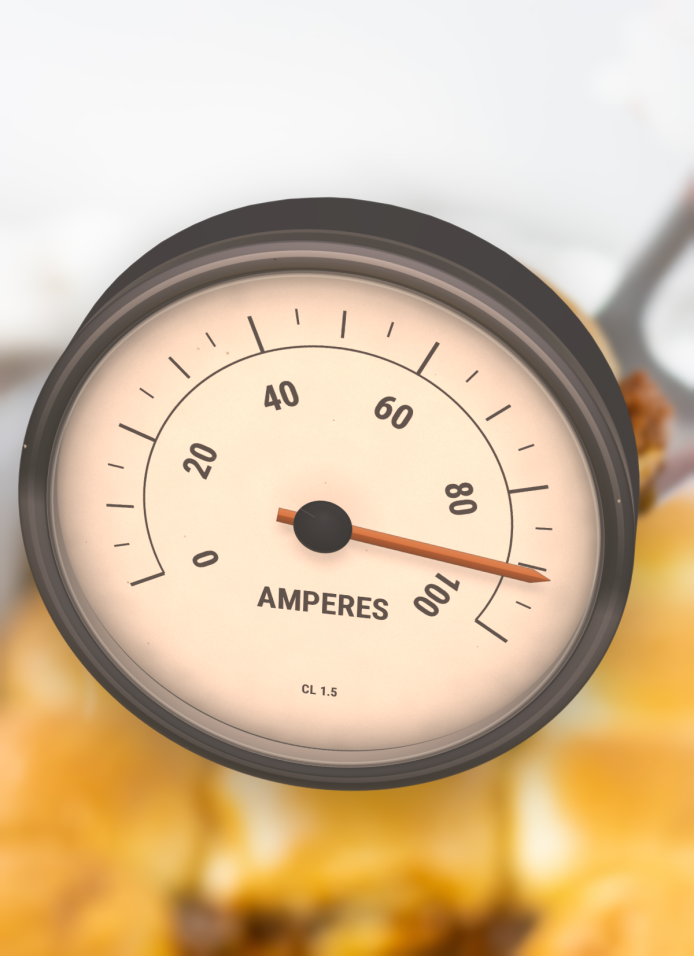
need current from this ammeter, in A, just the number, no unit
90
